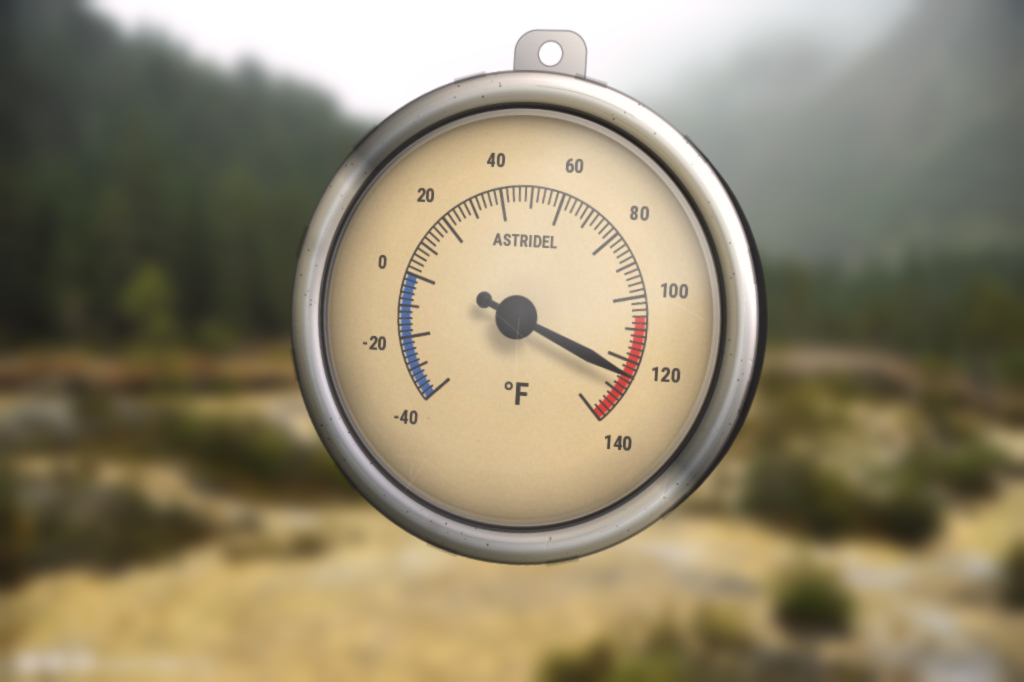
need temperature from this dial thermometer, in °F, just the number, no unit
124
